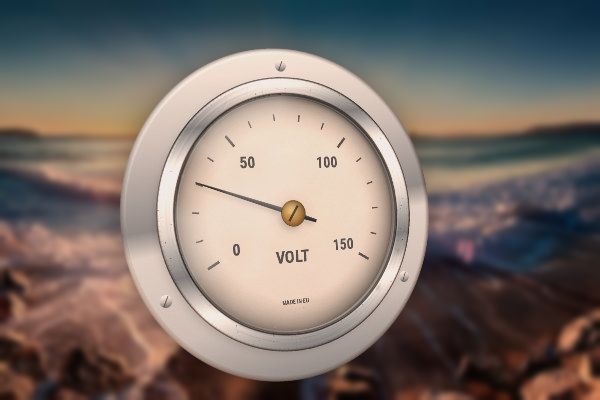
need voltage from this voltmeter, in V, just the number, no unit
30
